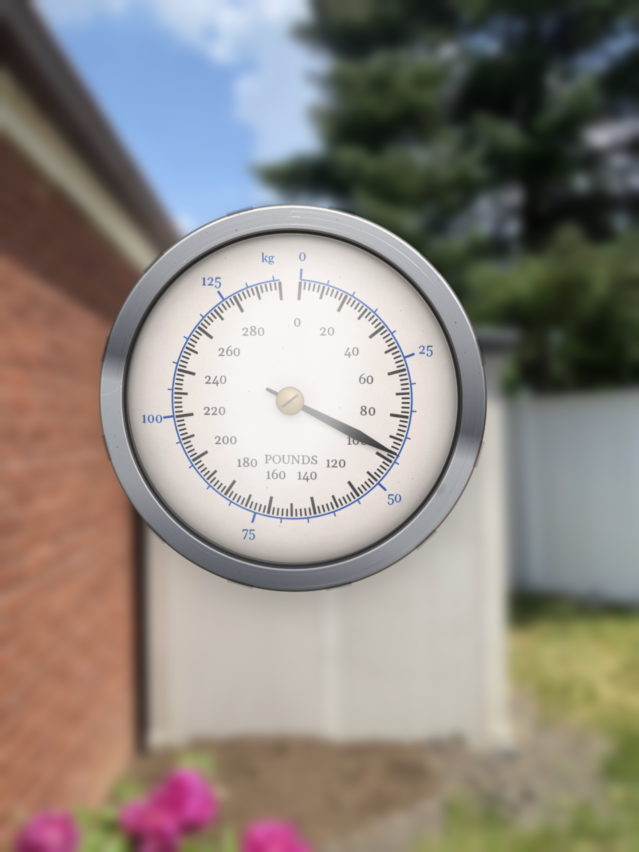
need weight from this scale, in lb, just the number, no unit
96
